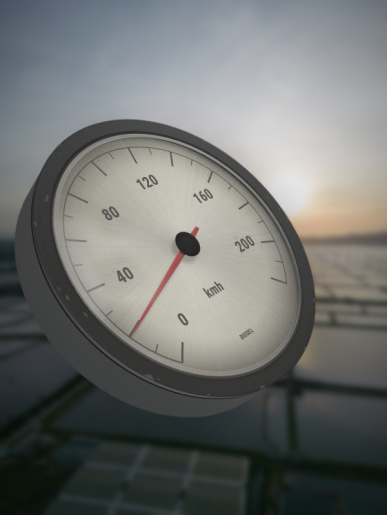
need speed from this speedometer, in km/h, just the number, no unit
20
